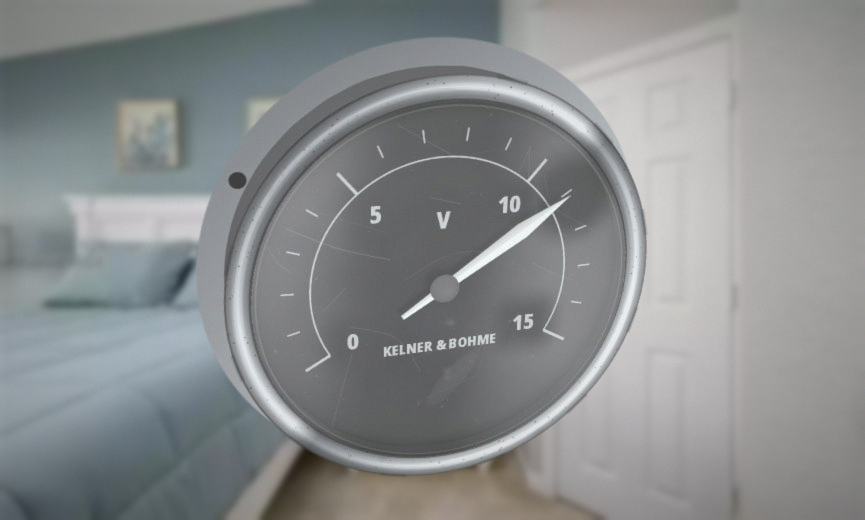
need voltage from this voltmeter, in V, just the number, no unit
11
